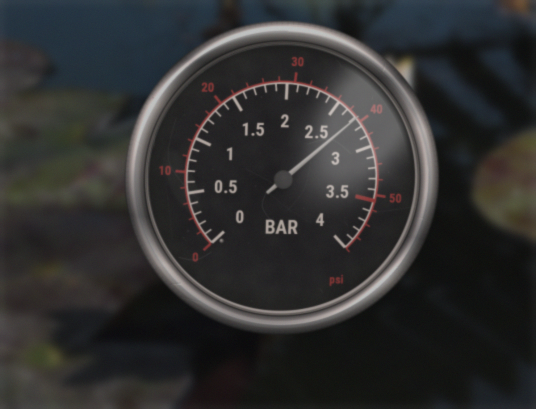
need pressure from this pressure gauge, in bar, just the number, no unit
2.7
